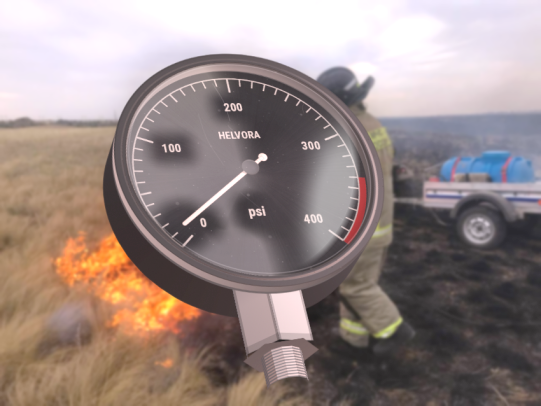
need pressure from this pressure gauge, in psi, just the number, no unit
10
